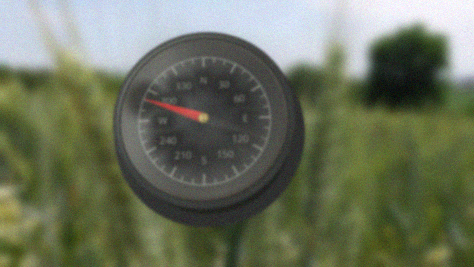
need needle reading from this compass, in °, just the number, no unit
290
